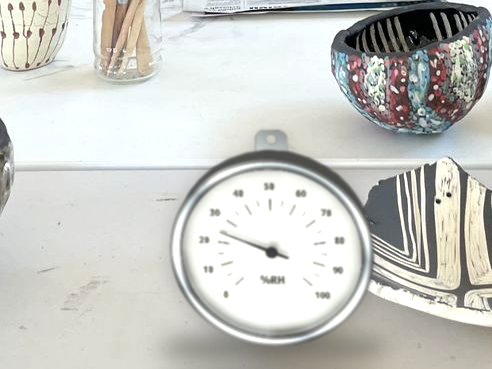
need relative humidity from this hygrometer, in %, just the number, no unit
25
